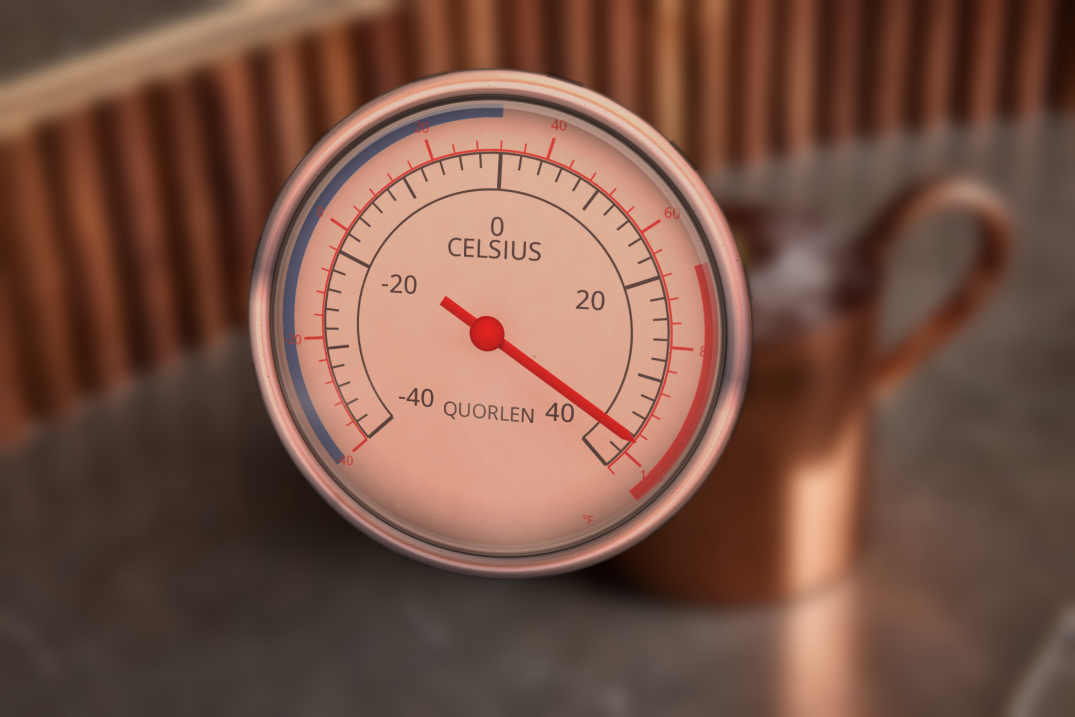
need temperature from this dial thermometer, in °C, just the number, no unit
36
